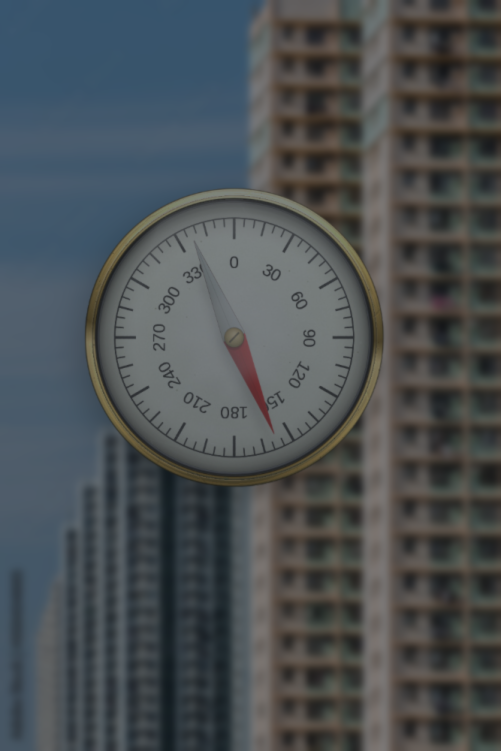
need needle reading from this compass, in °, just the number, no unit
157.5
